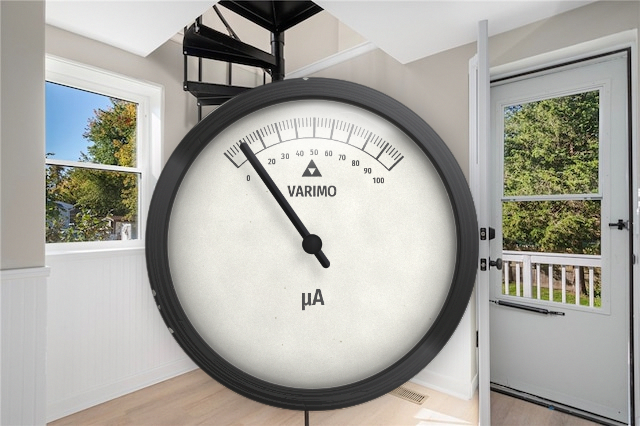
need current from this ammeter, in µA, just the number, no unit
10
